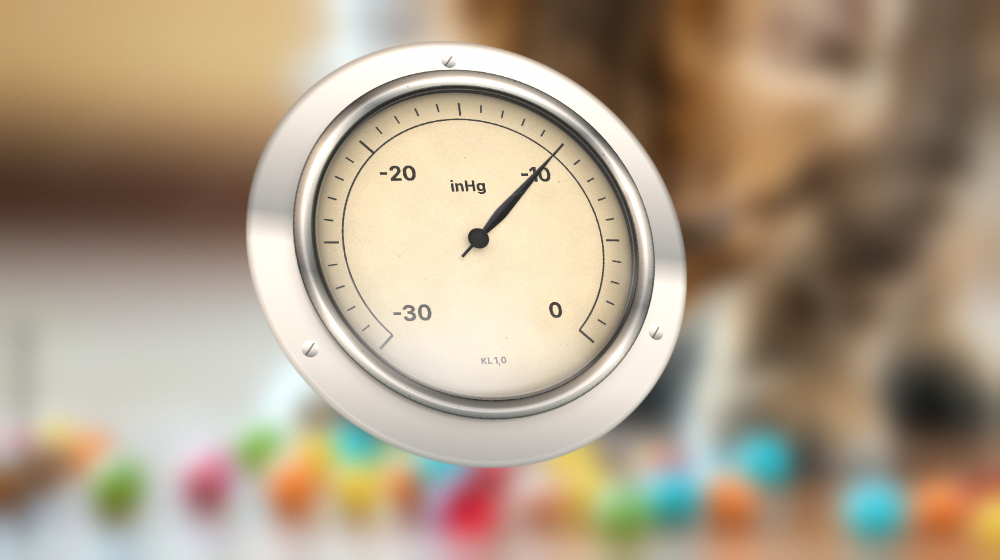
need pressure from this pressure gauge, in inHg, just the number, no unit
-10
